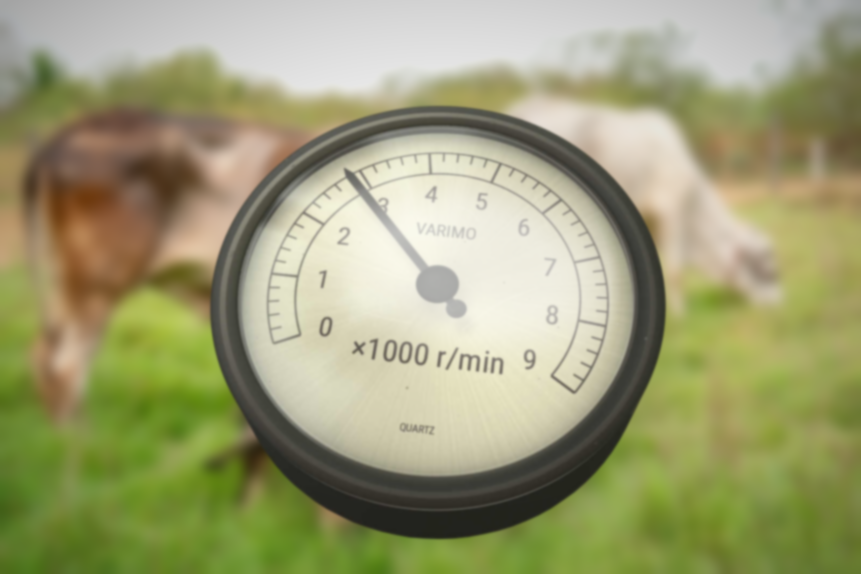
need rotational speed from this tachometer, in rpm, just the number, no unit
2800
